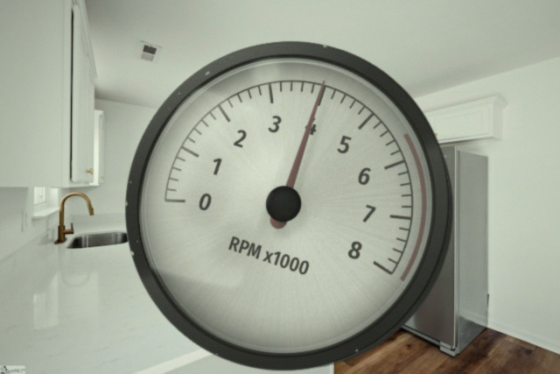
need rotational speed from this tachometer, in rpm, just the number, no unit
4000
